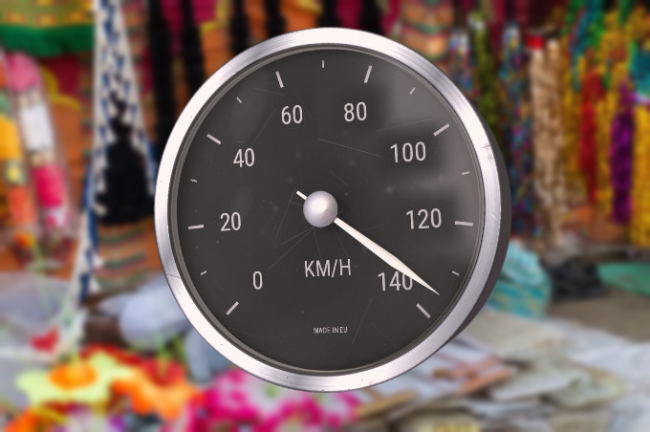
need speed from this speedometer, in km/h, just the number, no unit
135
